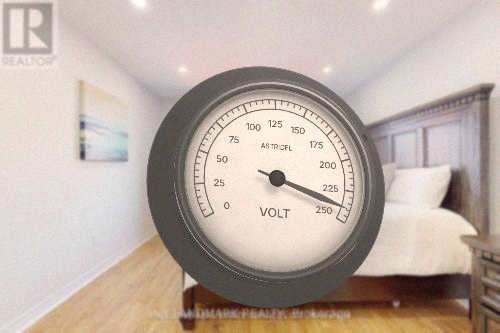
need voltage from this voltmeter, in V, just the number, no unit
240
